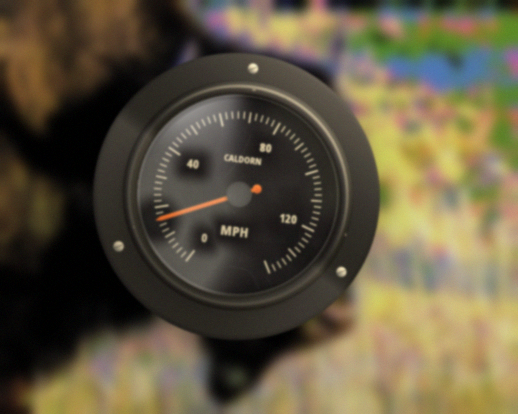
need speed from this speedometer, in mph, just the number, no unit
16
